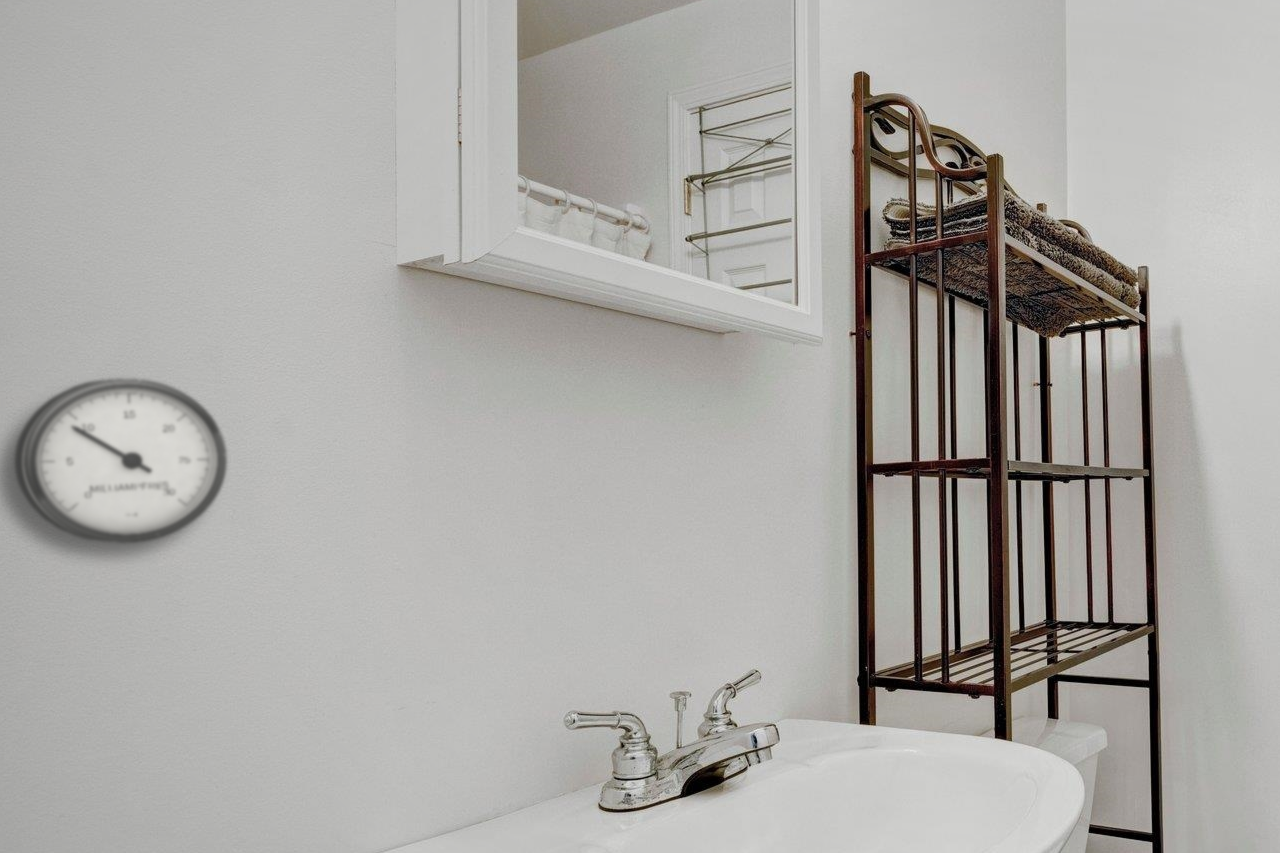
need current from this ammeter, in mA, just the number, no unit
9
